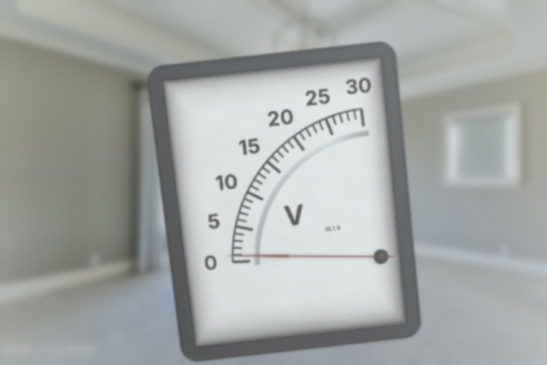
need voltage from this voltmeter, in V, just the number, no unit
1
